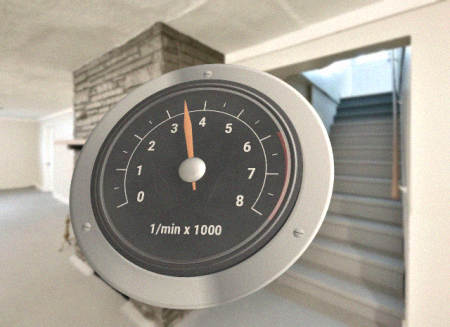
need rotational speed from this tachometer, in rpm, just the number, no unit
3500
